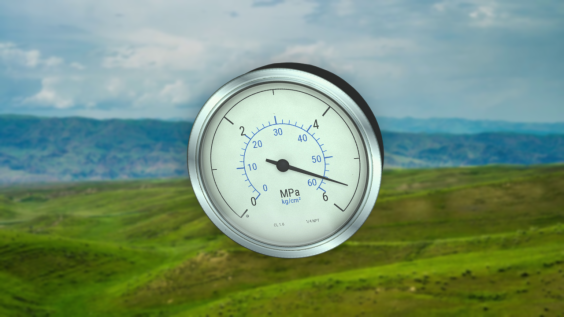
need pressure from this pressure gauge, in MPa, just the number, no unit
5.5
